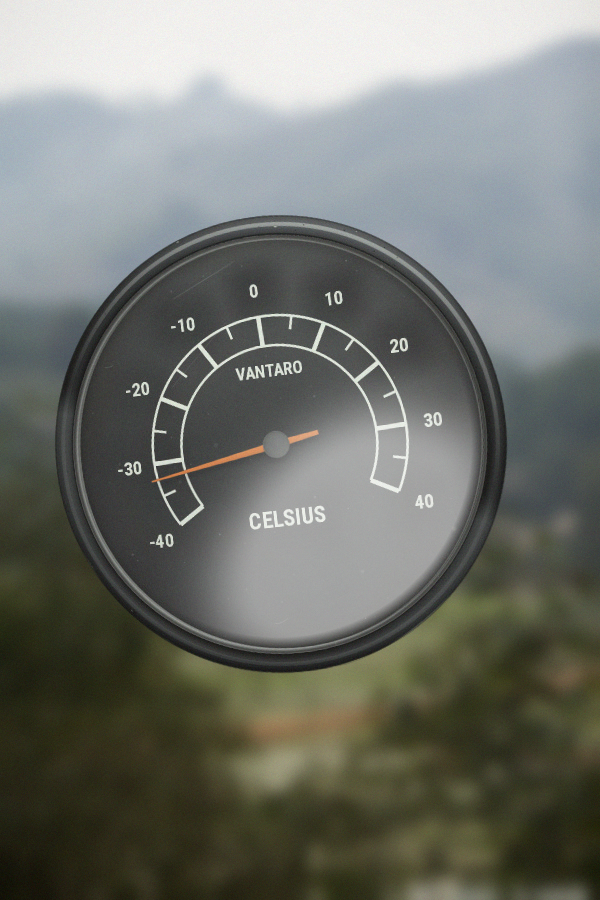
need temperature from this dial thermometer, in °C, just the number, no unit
-32.5
